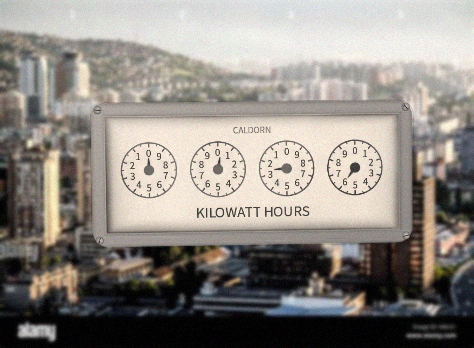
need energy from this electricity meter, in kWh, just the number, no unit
26
